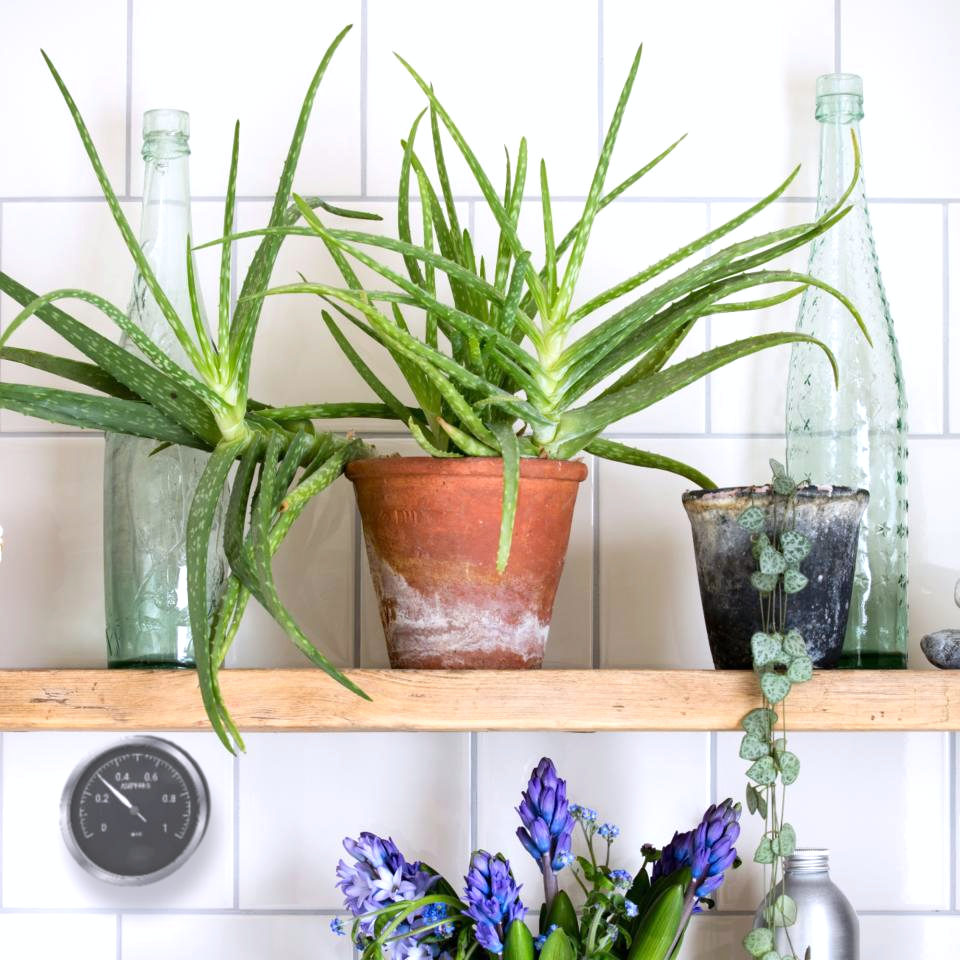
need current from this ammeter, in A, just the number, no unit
0.3
